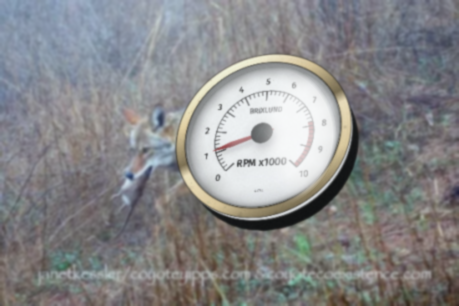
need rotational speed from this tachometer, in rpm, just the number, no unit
1000
